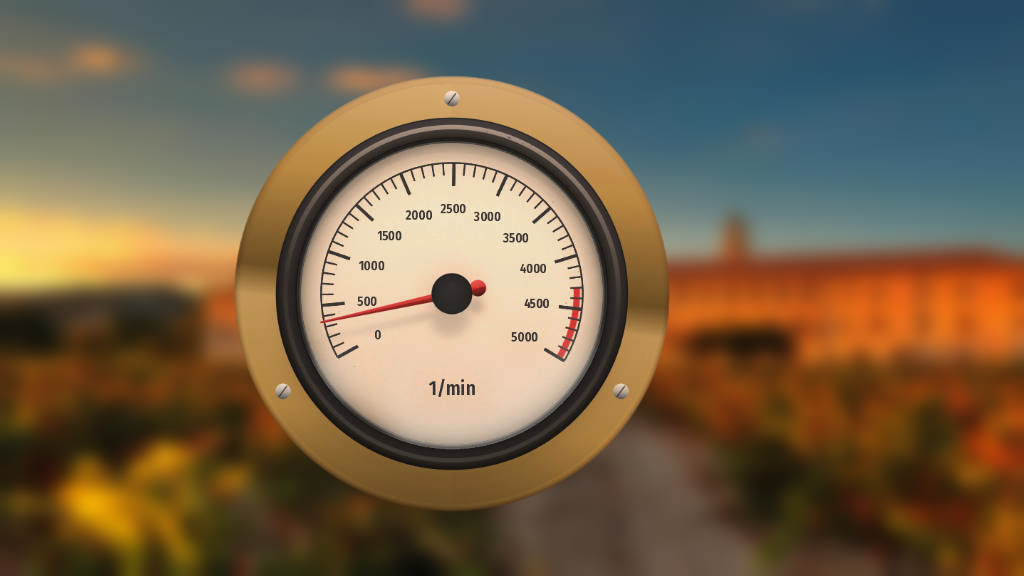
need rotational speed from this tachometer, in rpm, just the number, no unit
350
